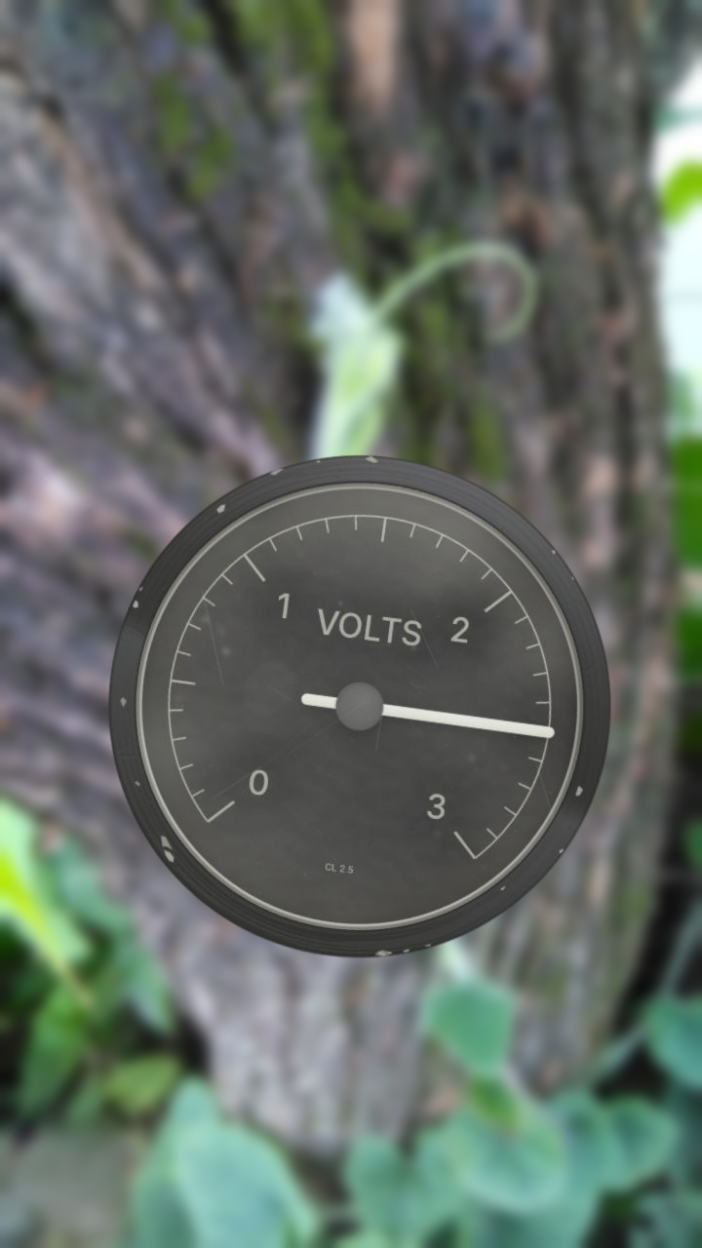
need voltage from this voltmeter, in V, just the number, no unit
2.5
